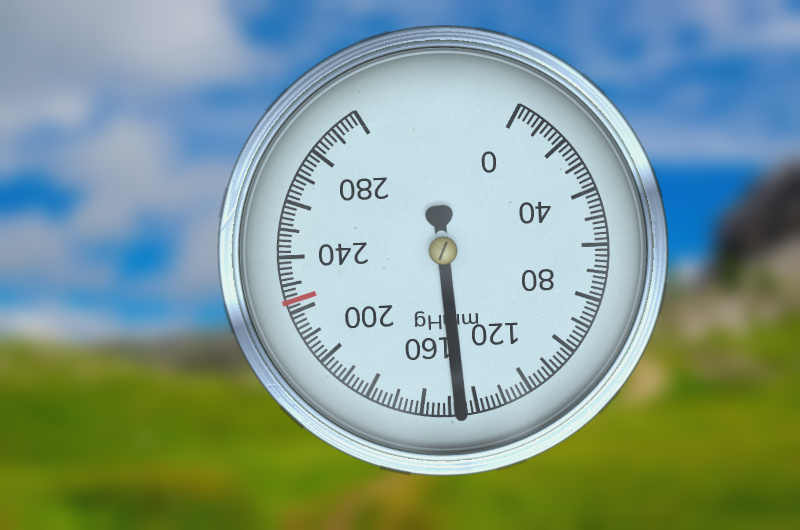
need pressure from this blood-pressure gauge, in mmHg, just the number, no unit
146
